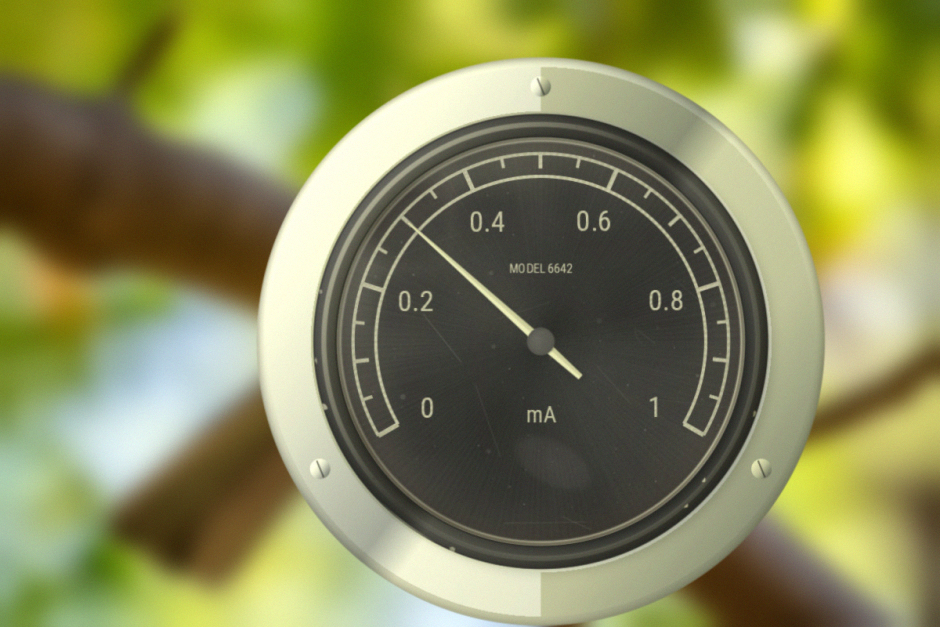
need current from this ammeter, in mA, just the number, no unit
0.3
